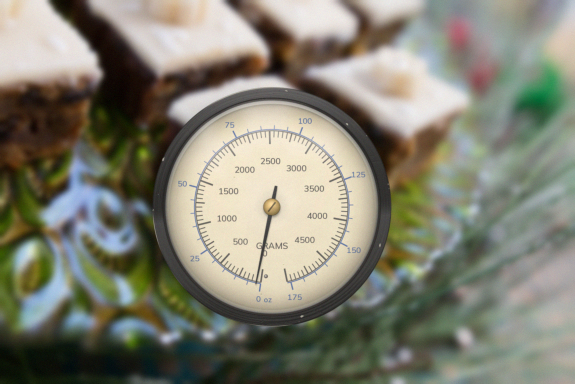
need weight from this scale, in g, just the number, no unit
50
